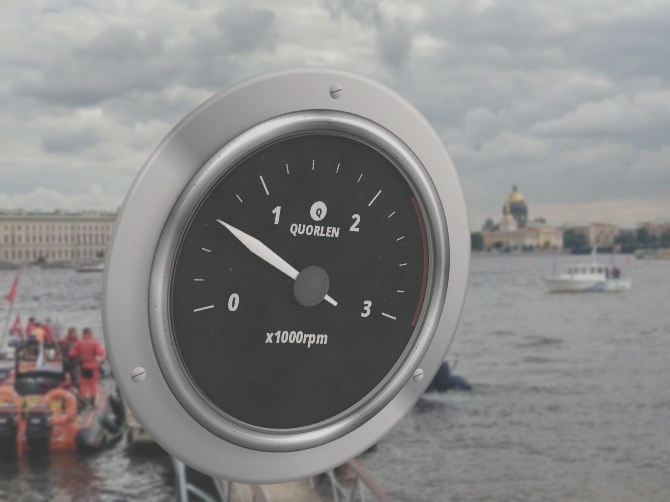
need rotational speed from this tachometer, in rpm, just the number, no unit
600
